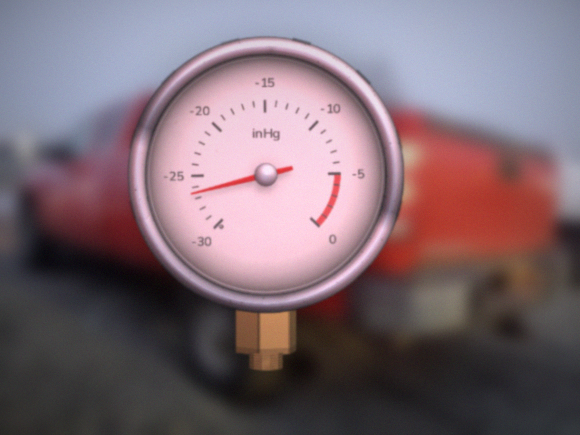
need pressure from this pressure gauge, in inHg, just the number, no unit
-26.5
